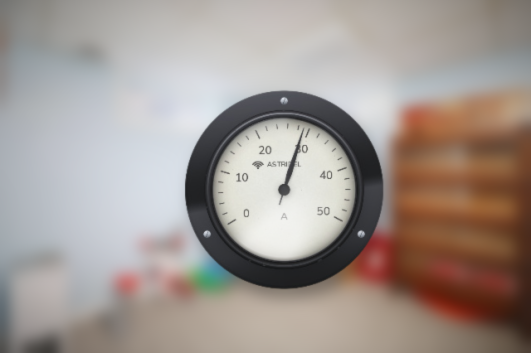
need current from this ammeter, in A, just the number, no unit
29
